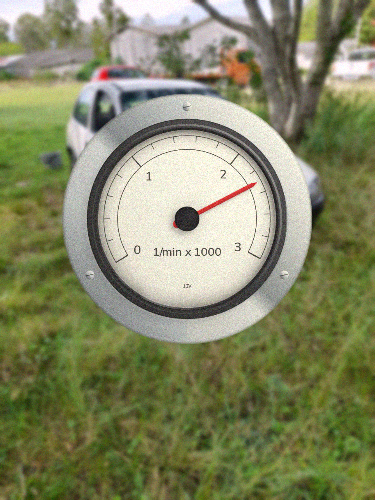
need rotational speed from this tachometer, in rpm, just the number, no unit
2300
